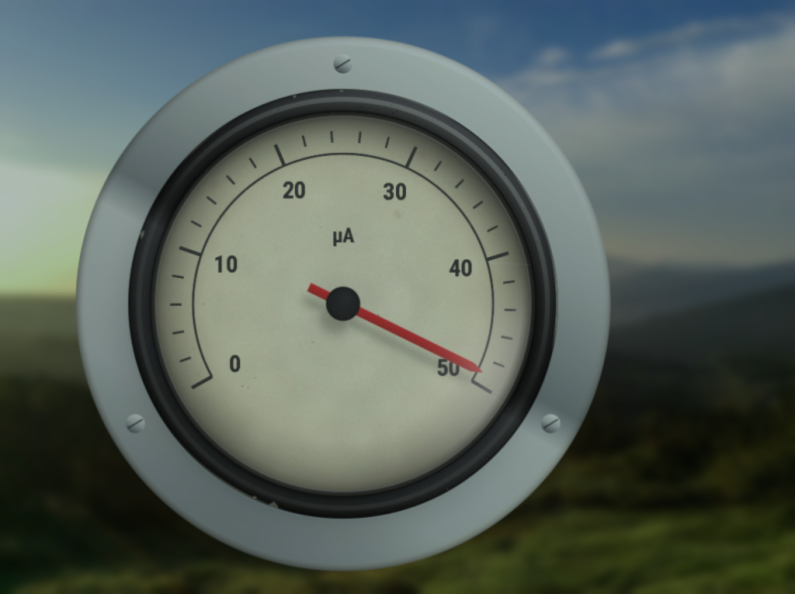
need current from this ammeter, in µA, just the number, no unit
49
